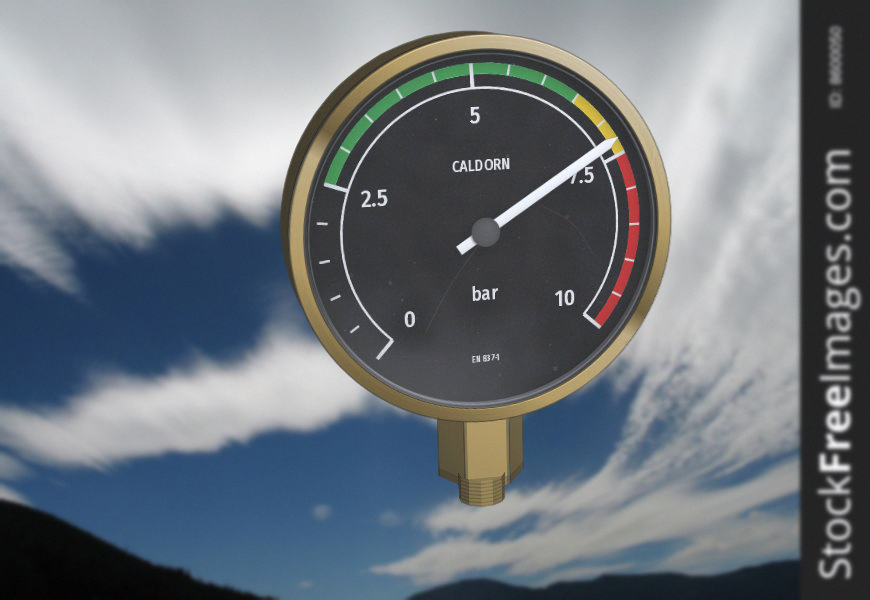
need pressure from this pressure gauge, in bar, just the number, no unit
7.25
